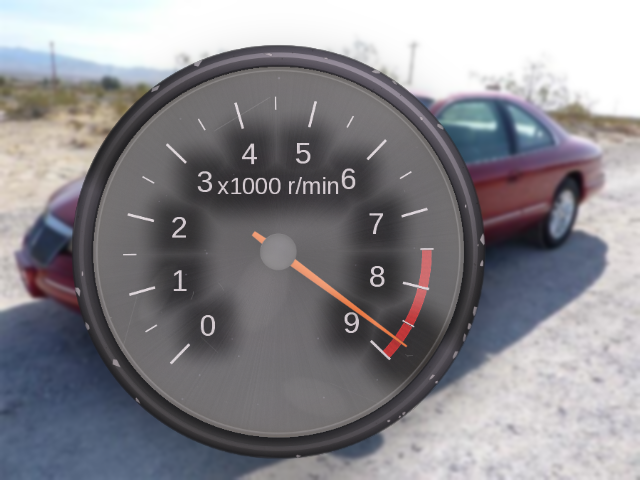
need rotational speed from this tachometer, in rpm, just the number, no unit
8750
